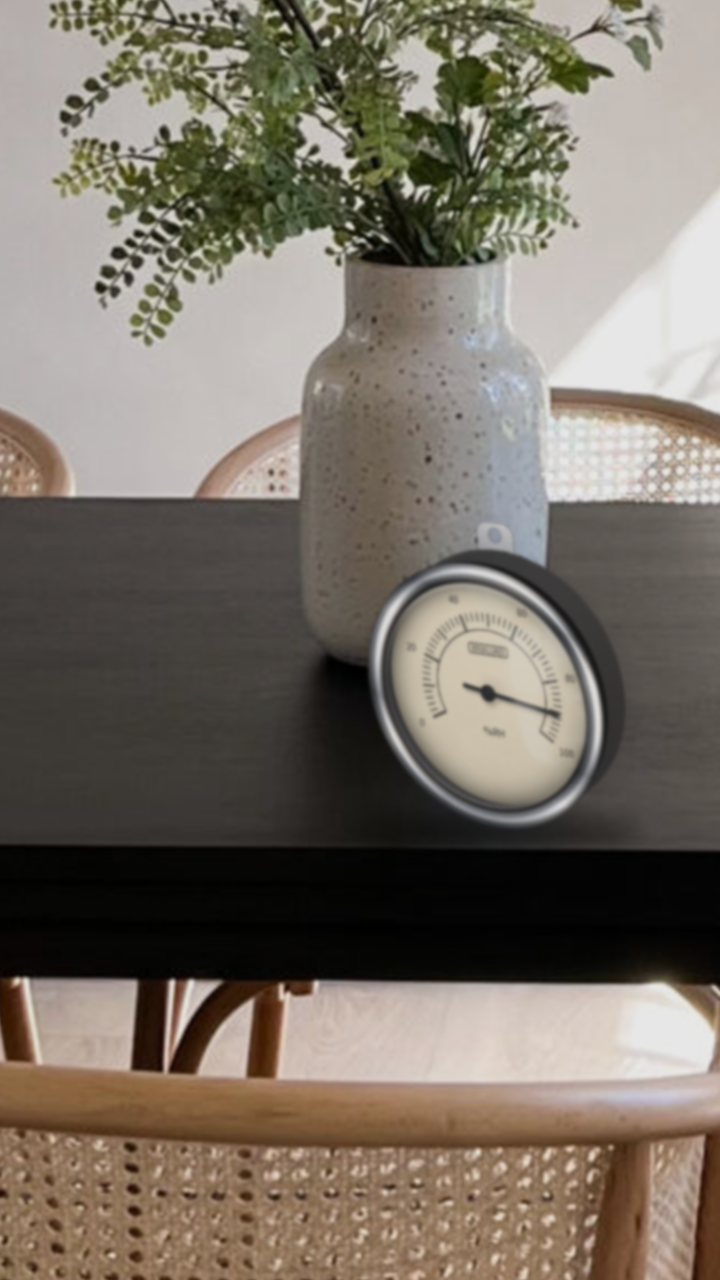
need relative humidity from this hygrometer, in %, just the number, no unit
90
